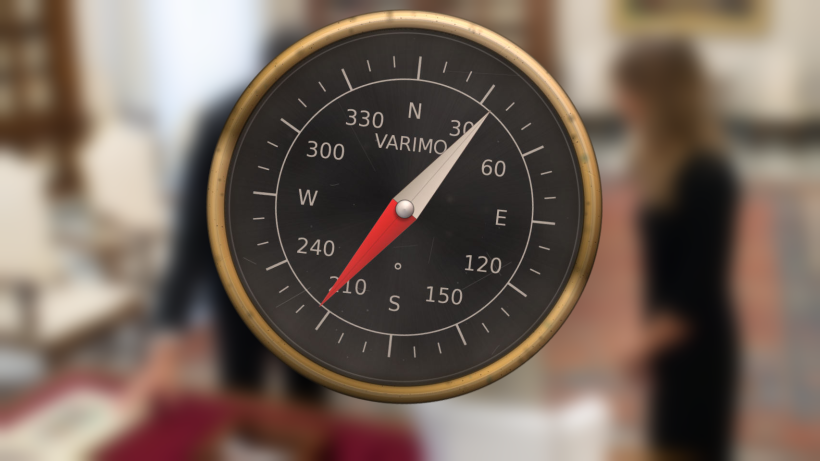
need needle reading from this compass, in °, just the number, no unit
215
